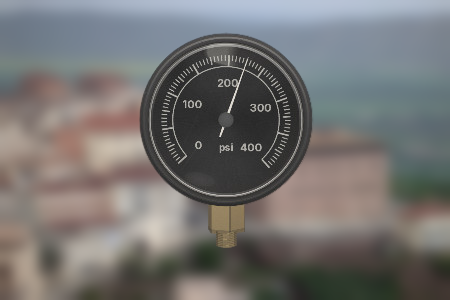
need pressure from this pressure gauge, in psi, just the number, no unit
225
